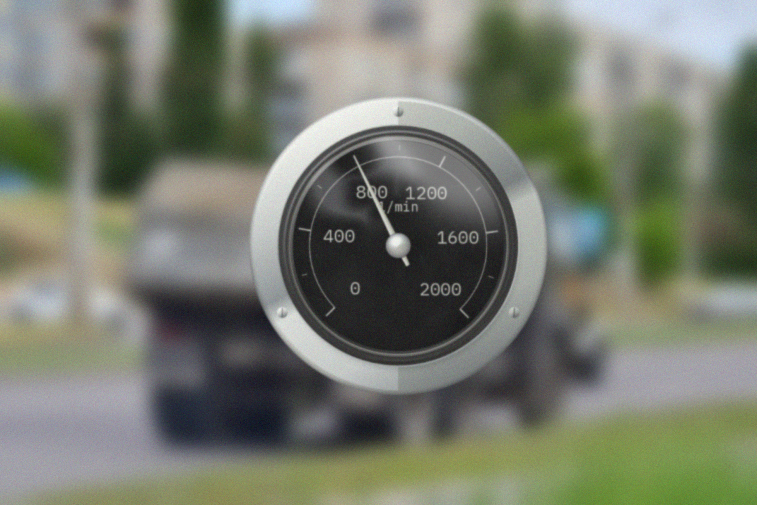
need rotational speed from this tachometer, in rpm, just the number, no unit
800
